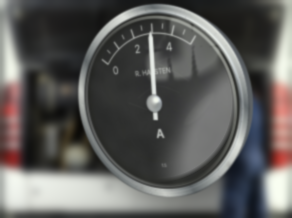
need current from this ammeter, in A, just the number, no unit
3
